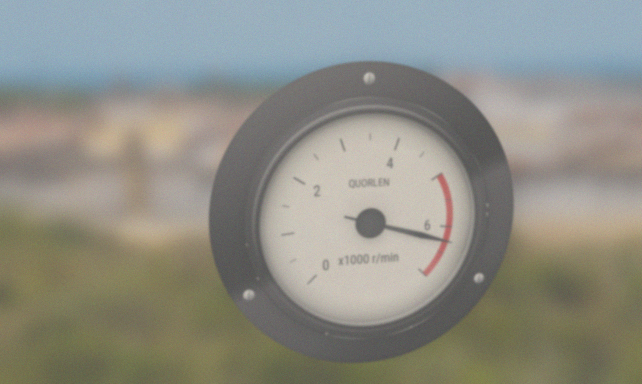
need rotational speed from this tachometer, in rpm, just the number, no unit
6250
